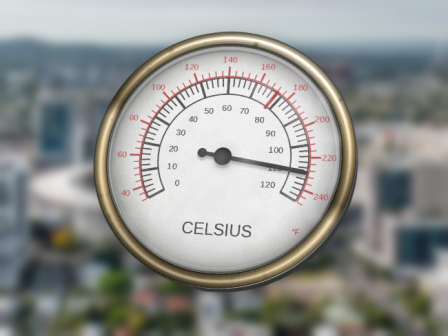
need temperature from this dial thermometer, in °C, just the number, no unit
110
